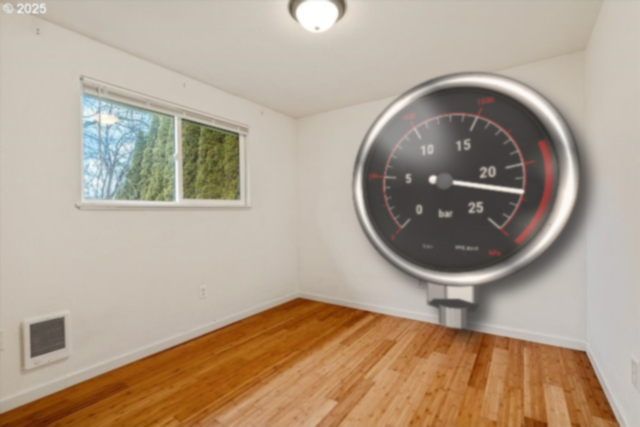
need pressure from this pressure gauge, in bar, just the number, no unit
22
